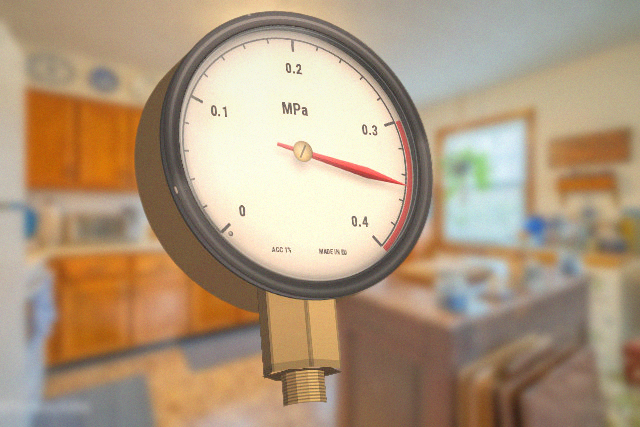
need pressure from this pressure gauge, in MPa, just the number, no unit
0.35
